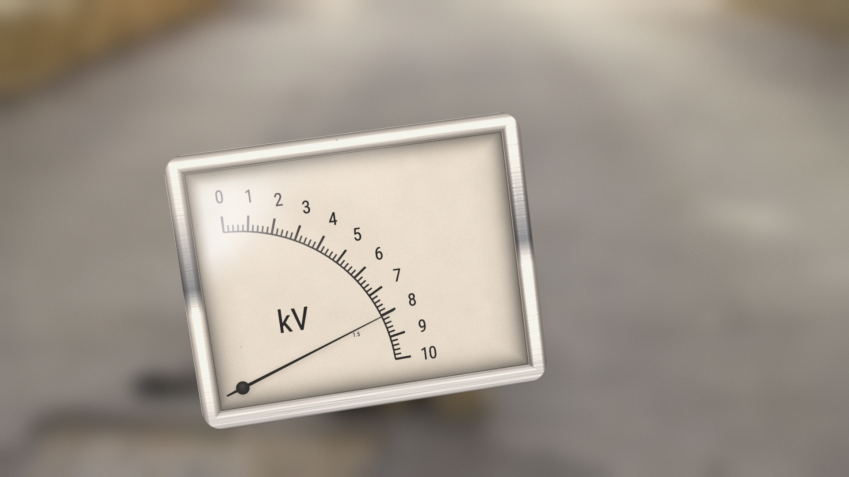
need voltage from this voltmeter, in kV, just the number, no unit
8
